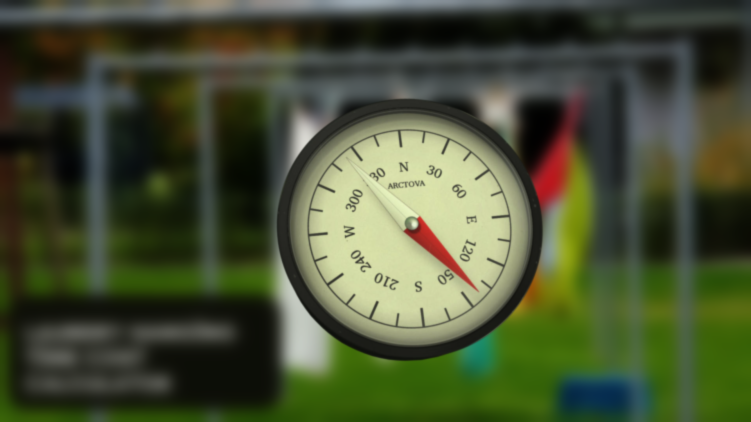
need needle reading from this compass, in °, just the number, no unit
142.5
